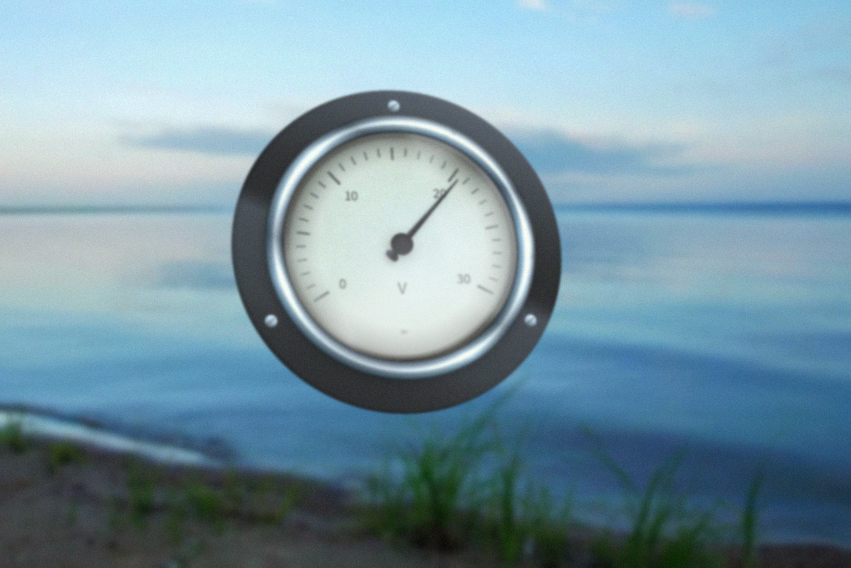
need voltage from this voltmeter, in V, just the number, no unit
20.5
